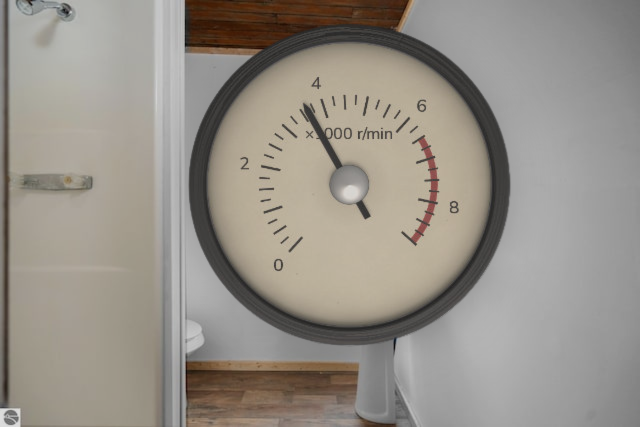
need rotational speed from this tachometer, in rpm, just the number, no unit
3625
